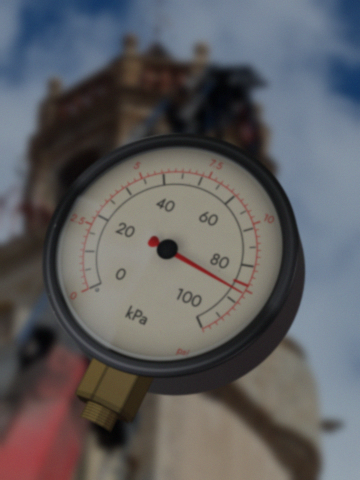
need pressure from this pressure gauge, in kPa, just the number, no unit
87.5
